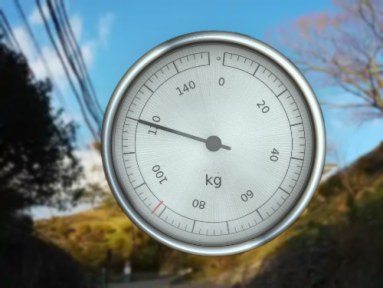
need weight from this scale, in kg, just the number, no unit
120
